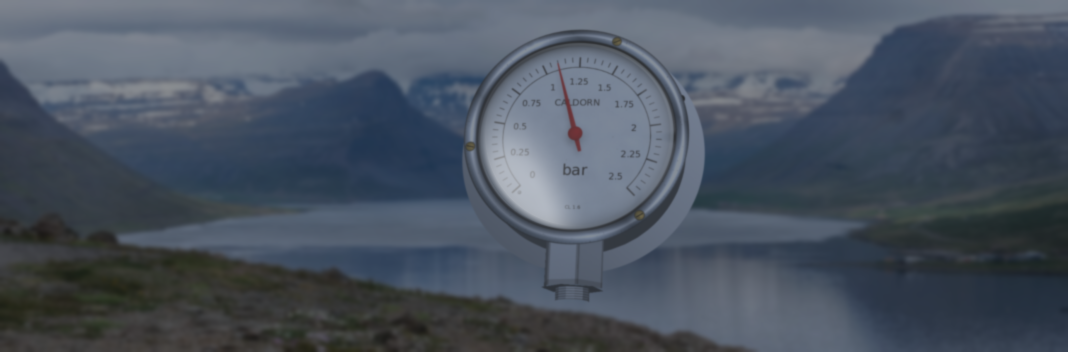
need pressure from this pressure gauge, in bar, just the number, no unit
1.1
